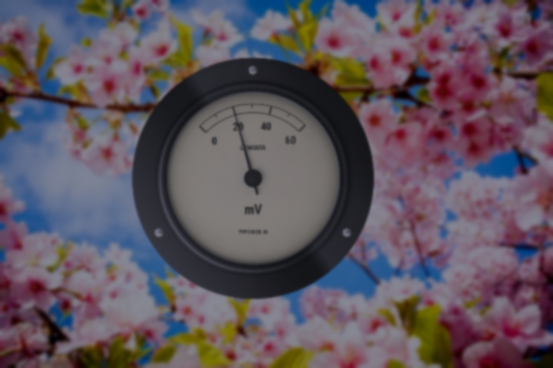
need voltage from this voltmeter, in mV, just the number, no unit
20
